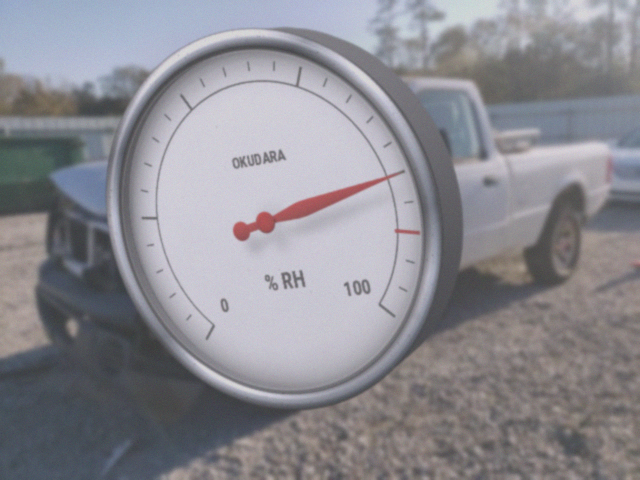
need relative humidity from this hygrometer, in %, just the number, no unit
80
